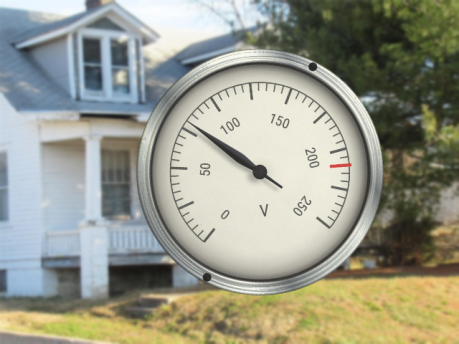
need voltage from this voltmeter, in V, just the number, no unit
80
